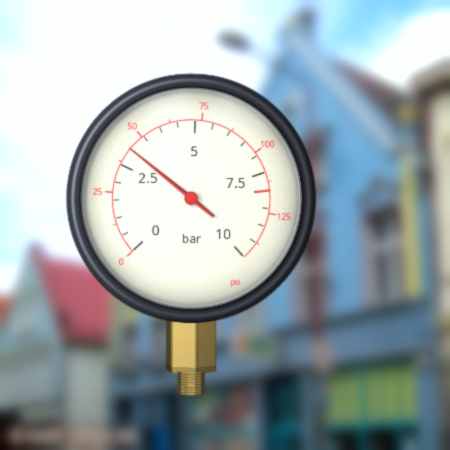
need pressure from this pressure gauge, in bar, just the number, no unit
3
